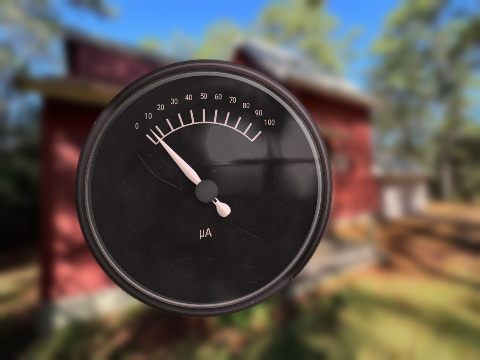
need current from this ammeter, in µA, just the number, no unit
5
